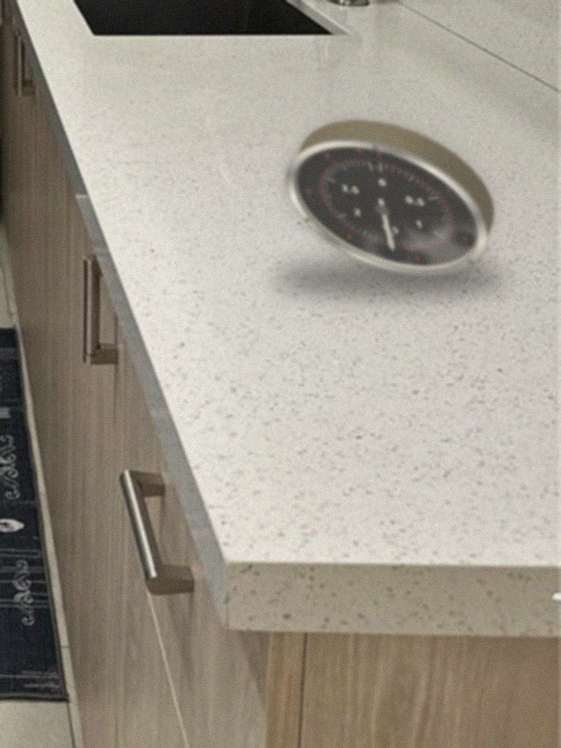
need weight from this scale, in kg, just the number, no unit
1.5
